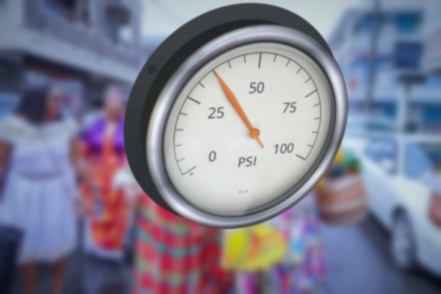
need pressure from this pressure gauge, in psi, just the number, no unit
35
